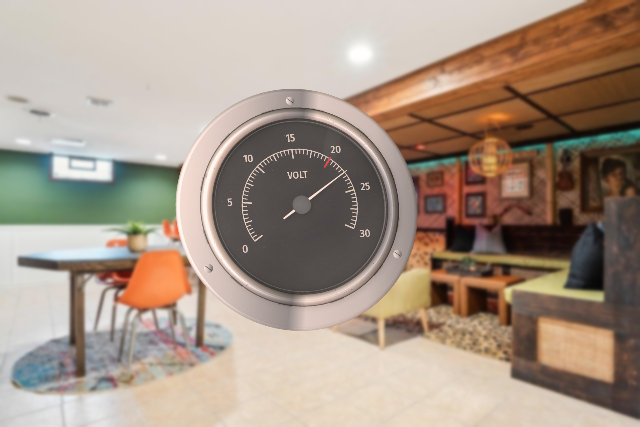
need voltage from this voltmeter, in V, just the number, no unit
22.5
